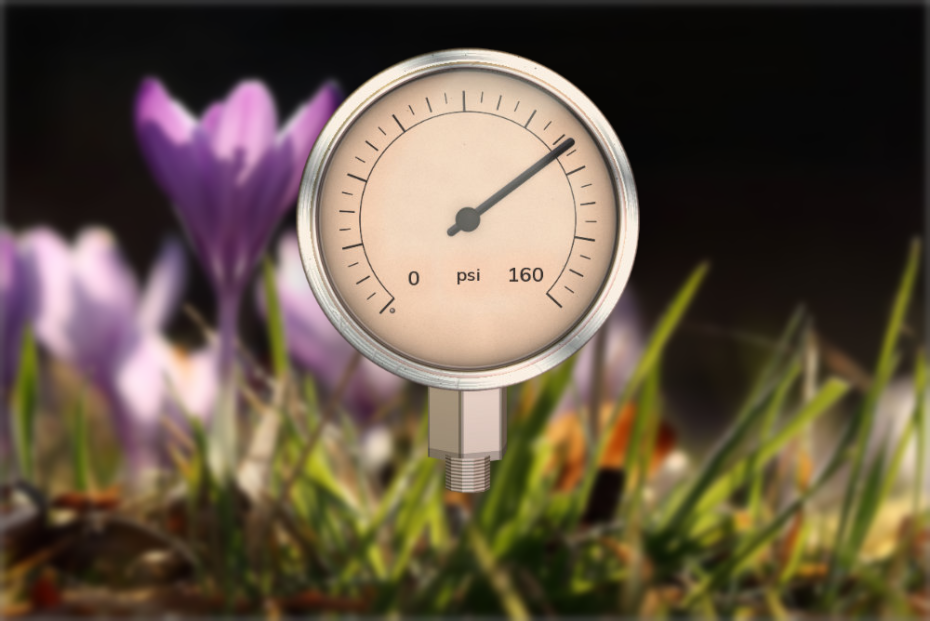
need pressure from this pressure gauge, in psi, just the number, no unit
112.5
